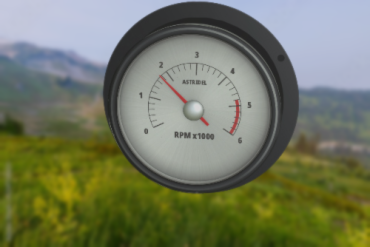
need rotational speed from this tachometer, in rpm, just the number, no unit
1800
